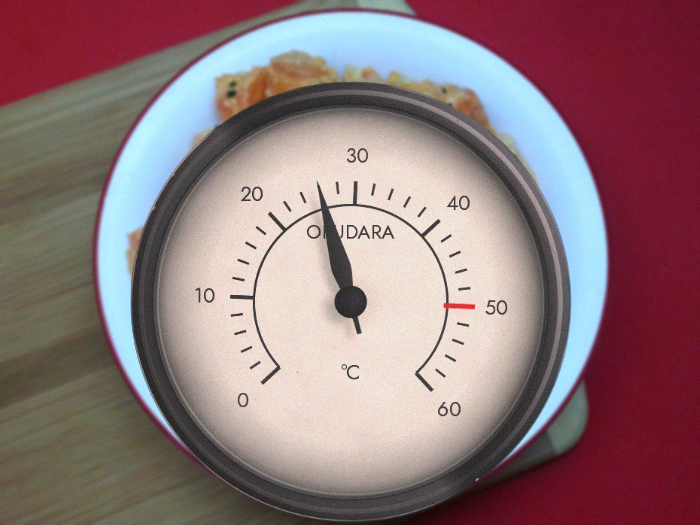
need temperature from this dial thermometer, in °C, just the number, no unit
26
